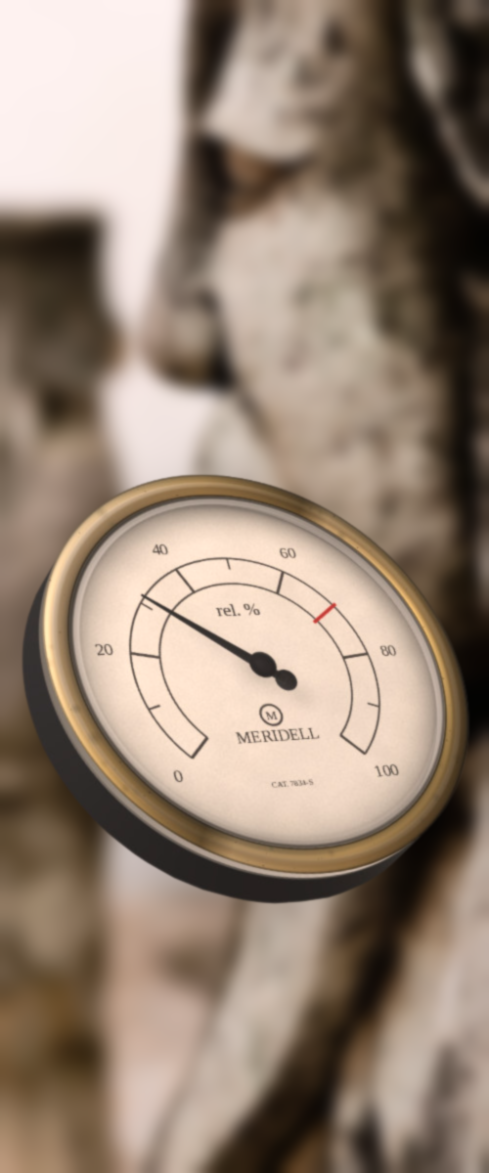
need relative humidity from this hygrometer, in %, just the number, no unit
30
